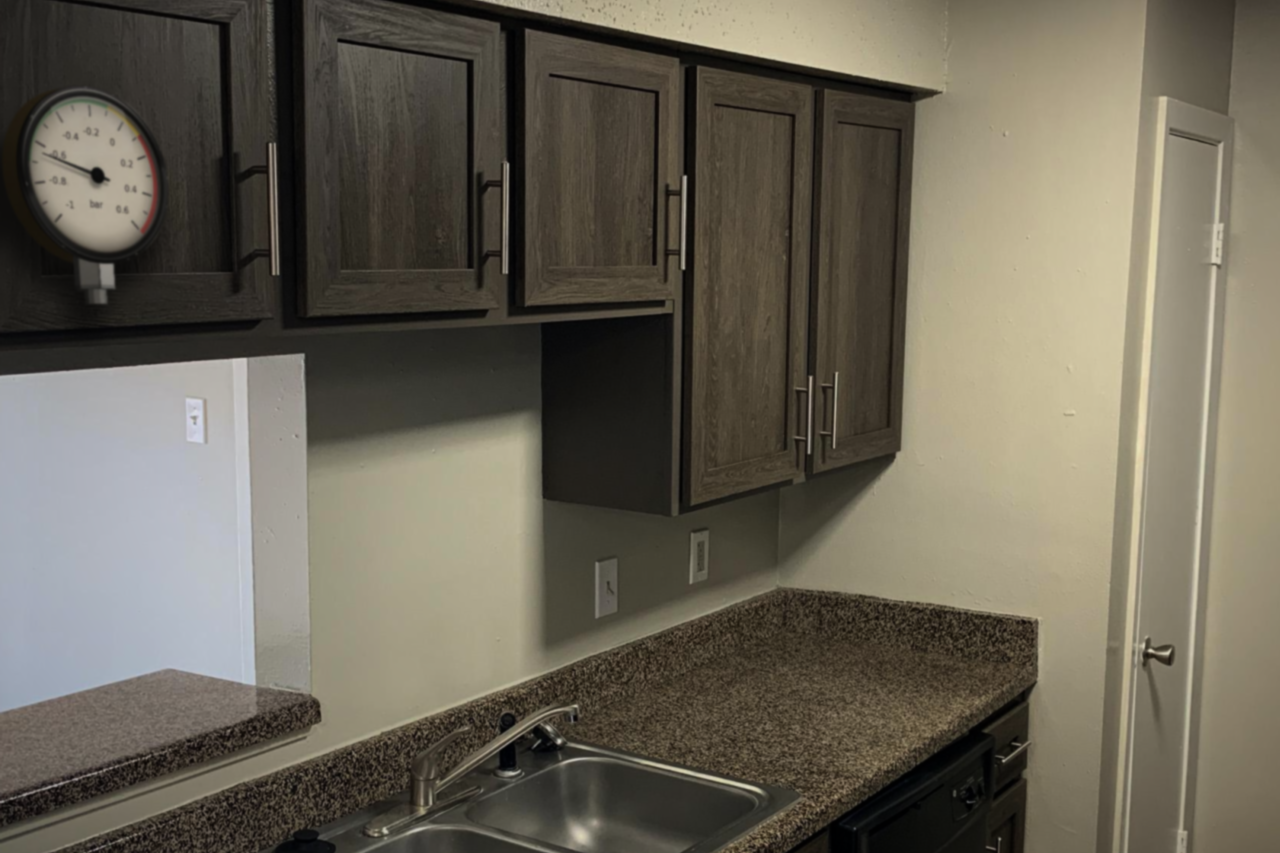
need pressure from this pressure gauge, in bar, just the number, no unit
-0.65
